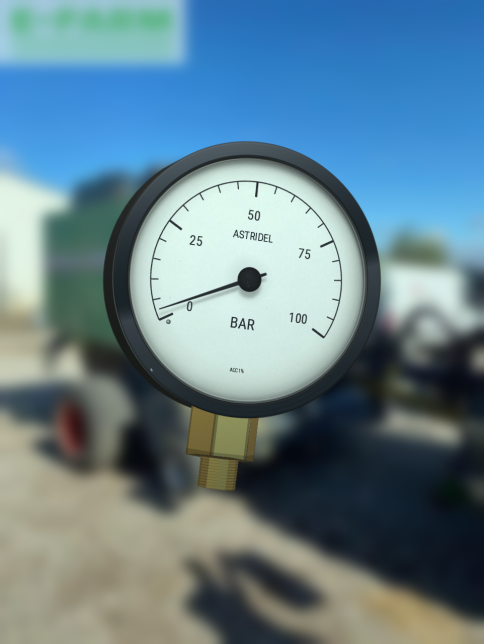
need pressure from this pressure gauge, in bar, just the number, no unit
2.5
